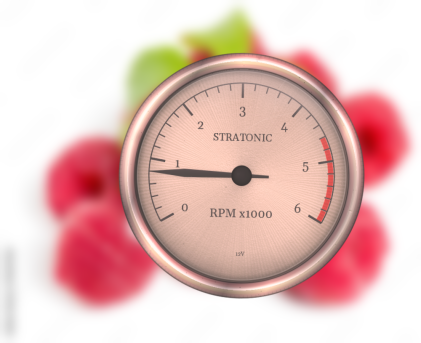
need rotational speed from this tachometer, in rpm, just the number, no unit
800
